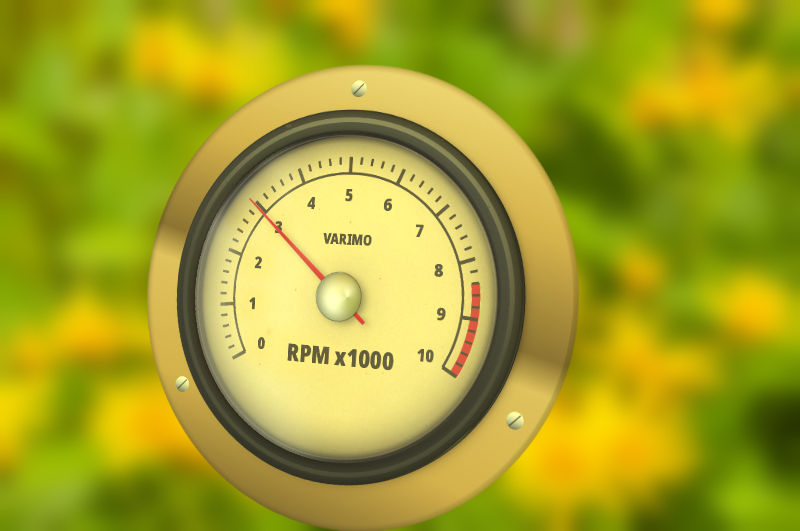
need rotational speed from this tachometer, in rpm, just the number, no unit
3000
